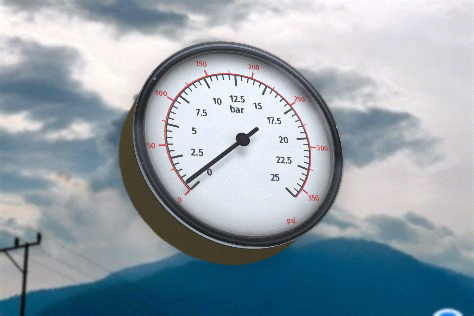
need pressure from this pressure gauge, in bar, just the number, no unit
0.5
